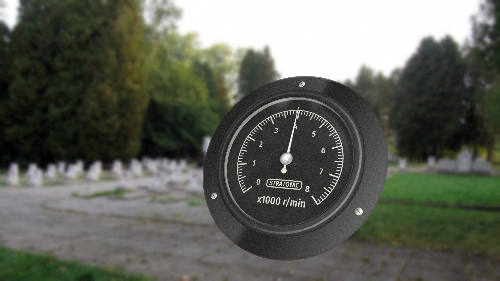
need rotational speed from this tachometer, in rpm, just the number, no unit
4000
